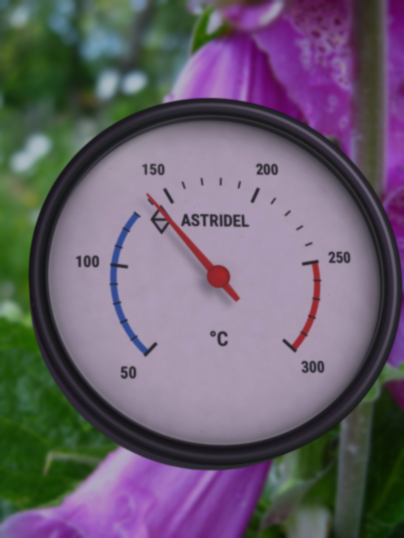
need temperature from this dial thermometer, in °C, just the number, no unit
140
